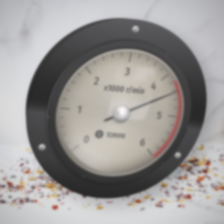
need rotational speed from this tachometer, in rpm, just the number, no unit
4400
